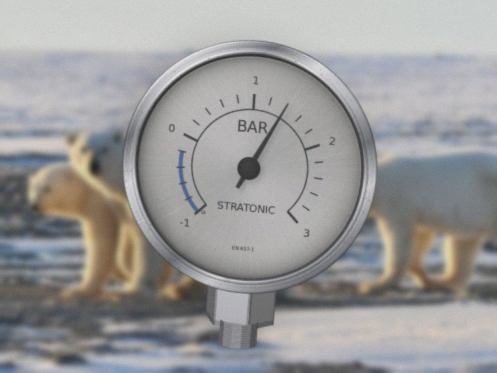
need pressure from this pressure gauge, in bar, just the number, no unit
1.4
